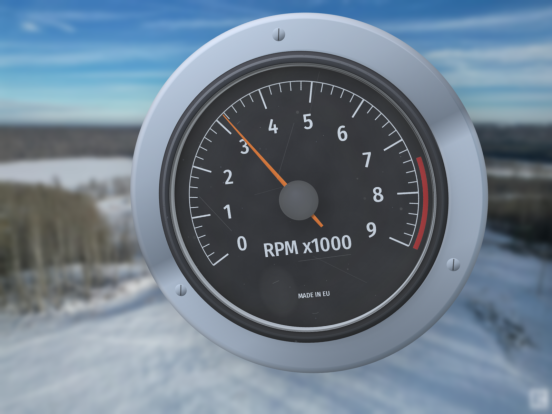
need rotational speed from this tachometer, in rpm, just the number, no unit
3200
